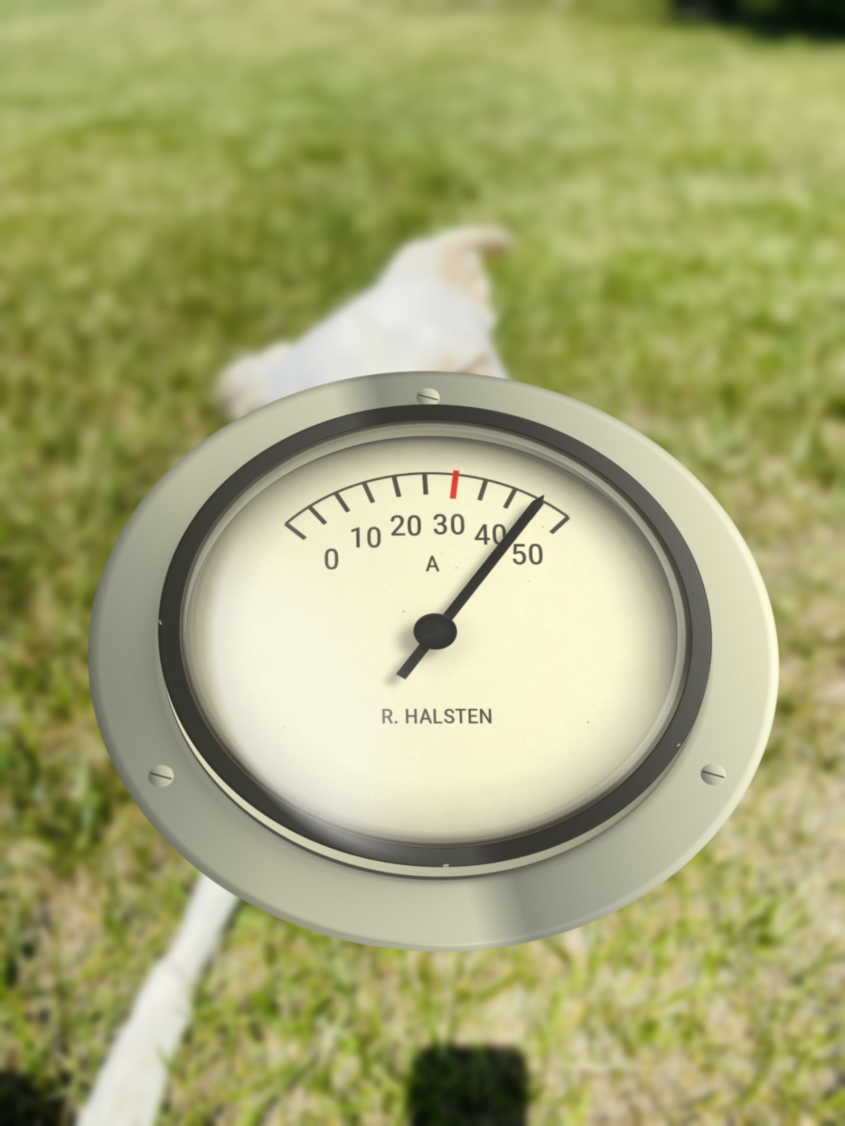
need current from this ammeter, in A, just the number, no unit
45
